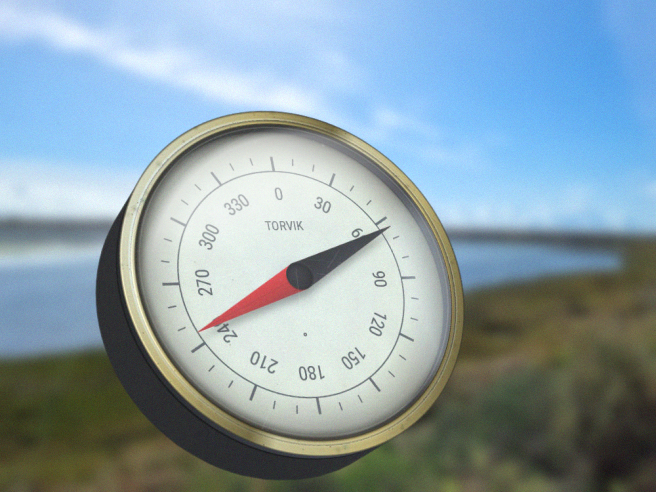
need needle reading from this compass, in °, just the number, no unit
245
